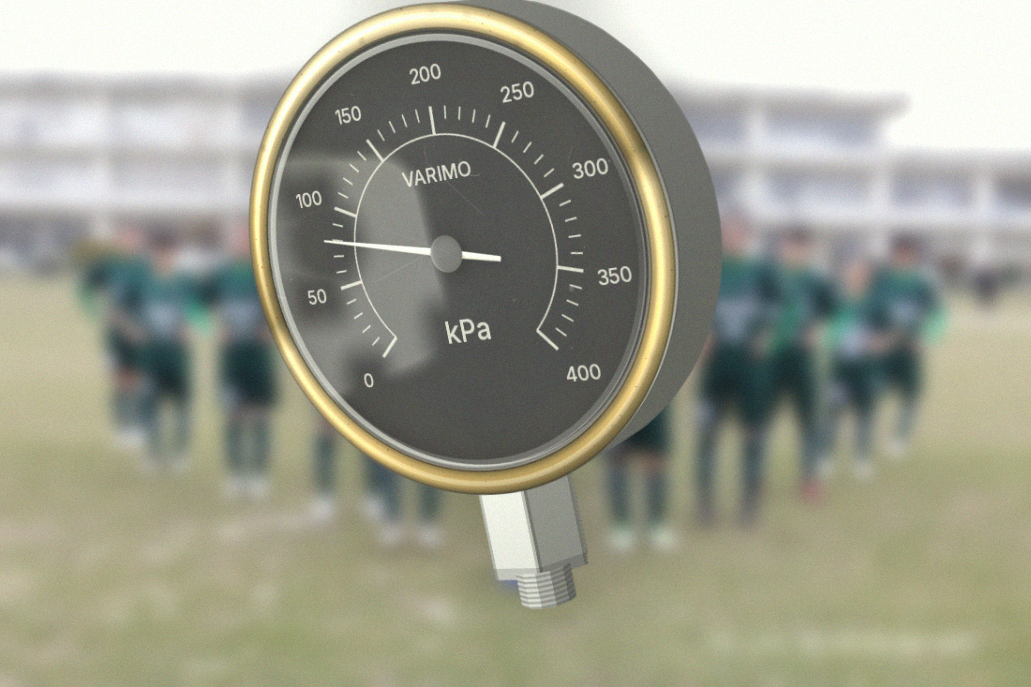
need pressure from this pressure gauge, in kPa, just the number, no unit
80
